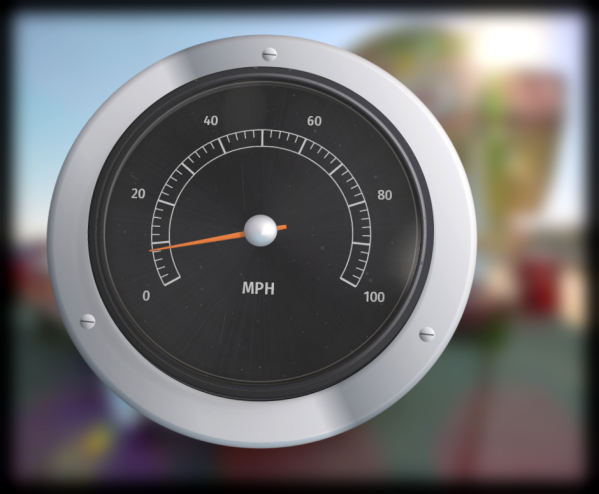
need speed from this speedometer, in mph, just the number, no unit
8
